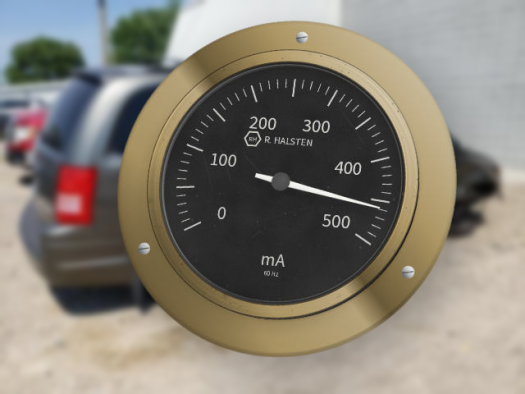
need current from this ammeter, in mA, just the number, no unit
460
